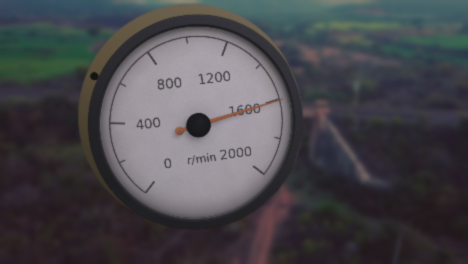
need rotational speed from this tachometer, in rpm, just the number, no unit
1600
